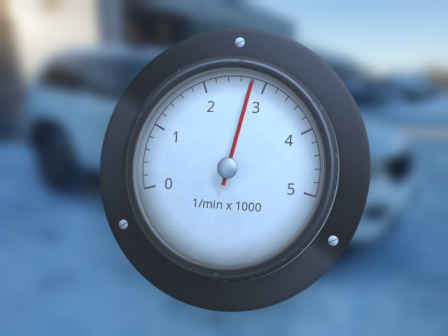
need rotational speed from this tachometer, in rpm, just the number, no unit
2800
